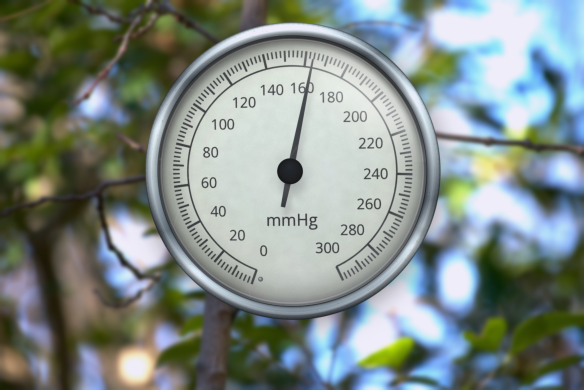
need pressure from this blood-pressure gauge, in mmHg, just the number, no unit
164
